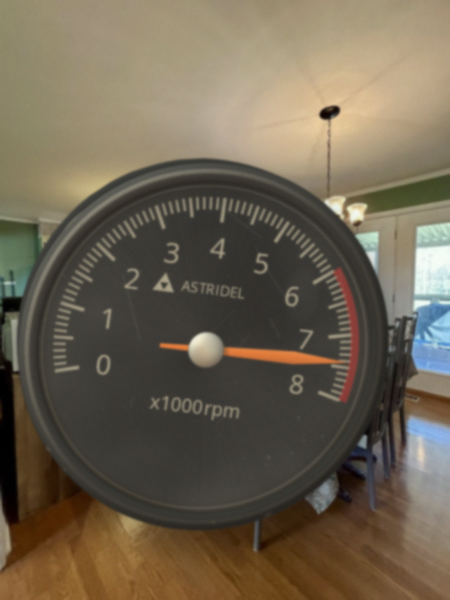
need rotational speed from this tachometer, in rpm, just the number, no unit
7400
